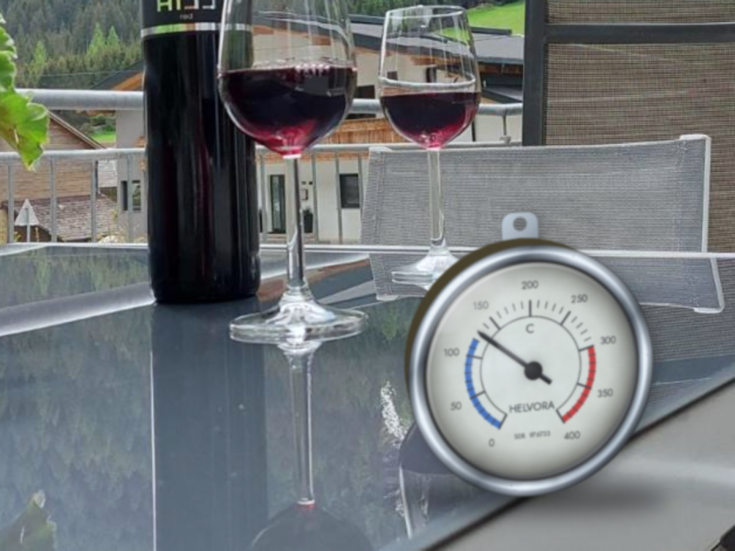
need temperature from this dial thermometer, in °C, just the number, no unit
130
